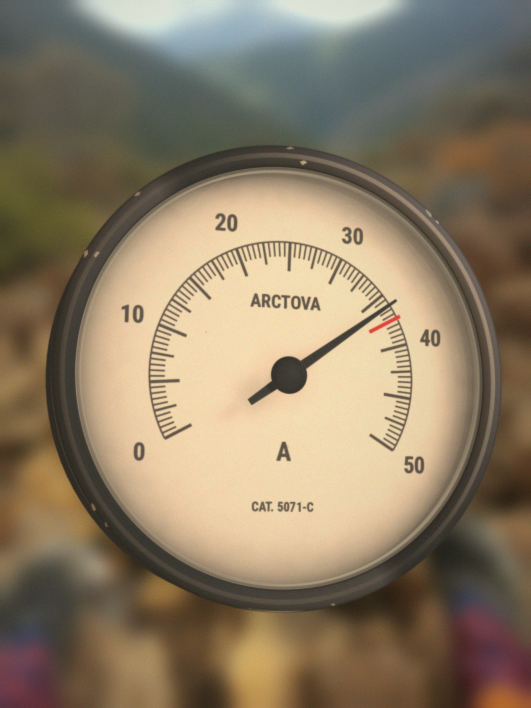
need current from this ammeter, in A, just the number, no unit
36
